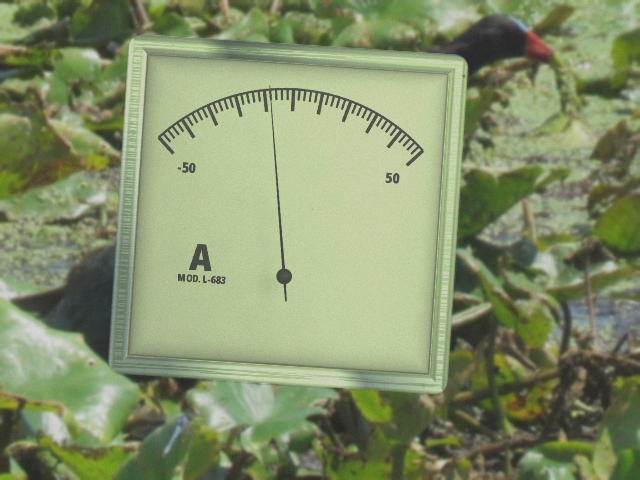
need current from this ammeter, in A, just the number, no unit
-8
